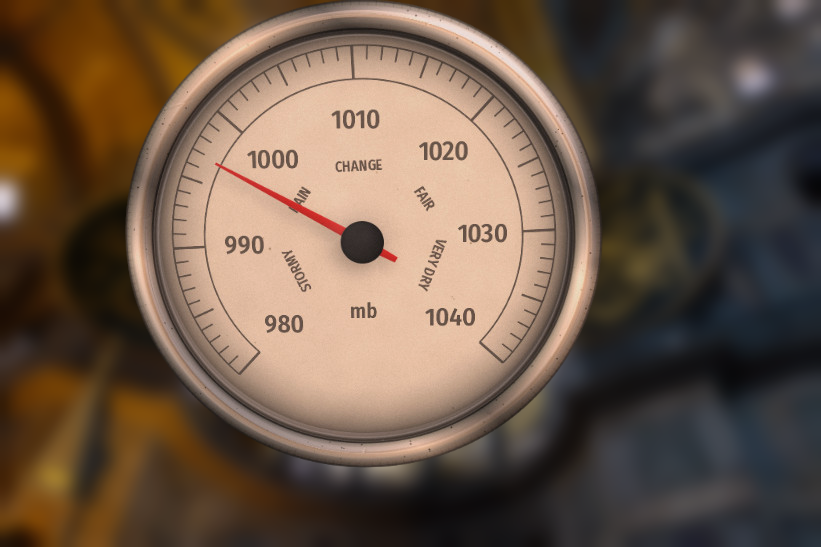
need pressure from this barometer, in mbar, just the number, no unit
997
